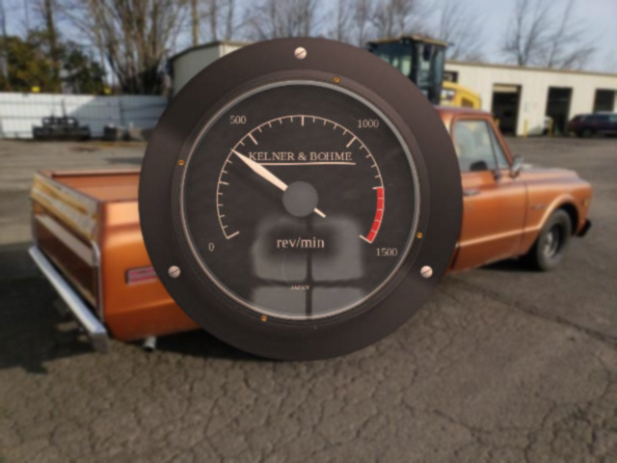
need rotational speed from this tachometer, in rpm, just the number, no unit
400
